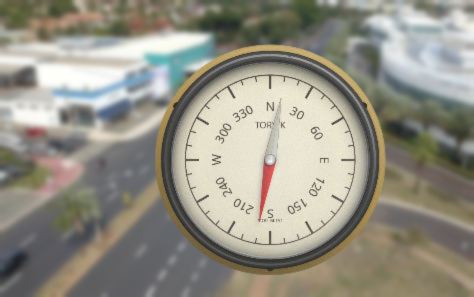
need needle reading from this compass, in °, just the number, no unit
190
